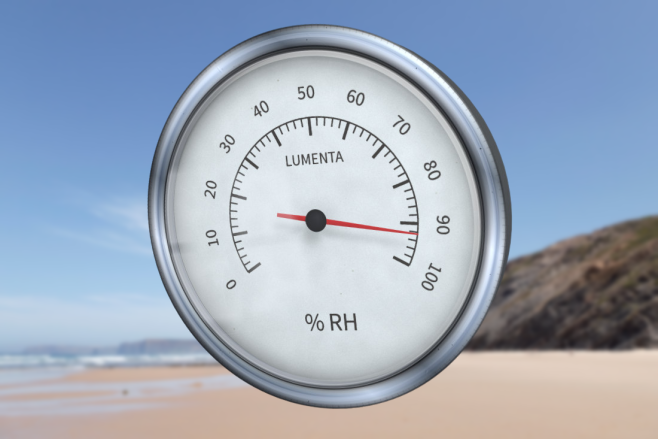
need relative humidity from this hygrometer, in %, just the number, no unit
92
